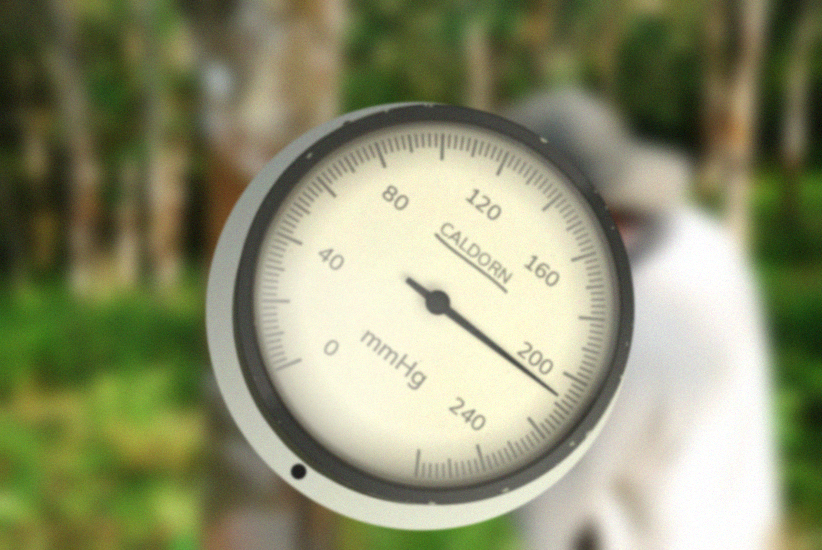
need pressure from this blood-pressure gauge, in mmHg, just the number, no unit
208
